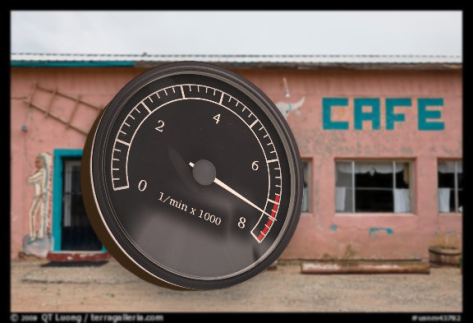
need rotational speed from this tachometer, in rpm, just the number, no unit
7400
